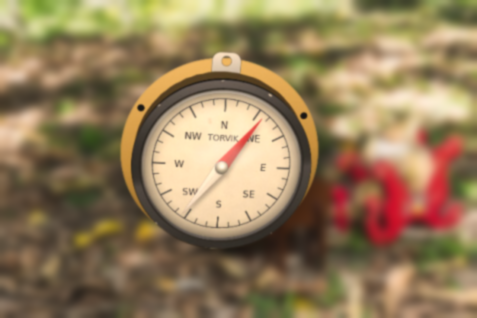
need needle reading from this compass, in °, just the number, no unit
35
